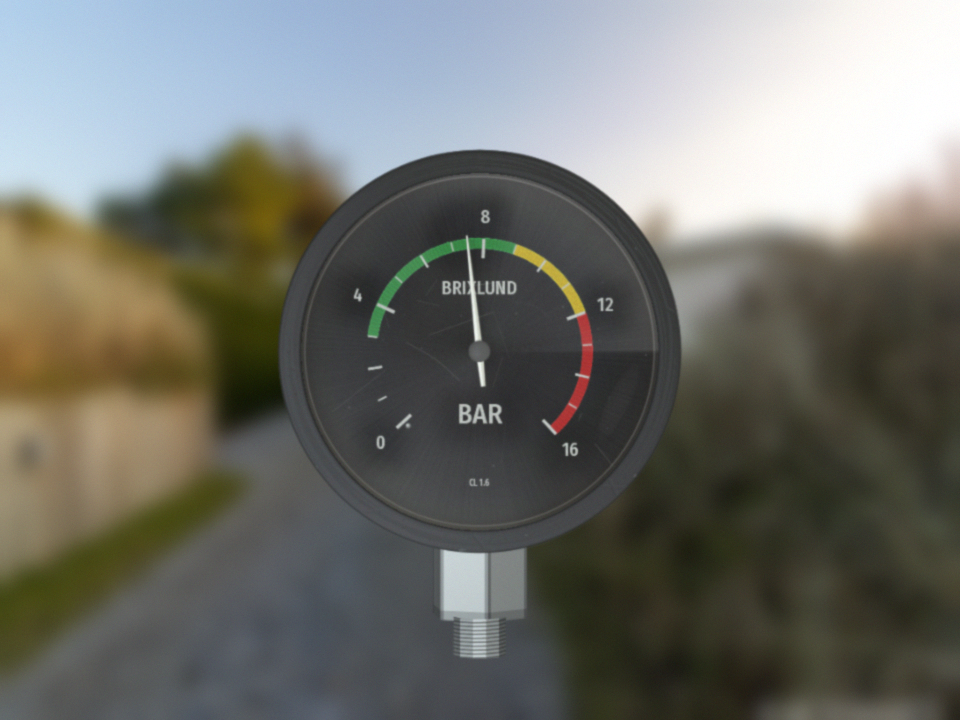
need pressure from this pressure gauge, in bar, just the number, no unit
7.5
